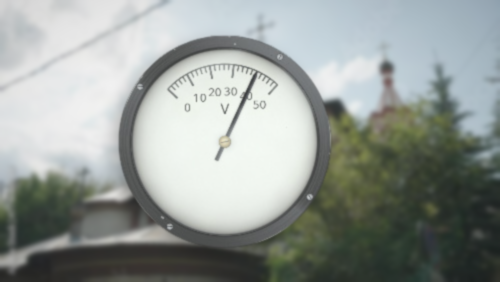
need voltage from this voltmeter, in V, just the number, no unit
40
